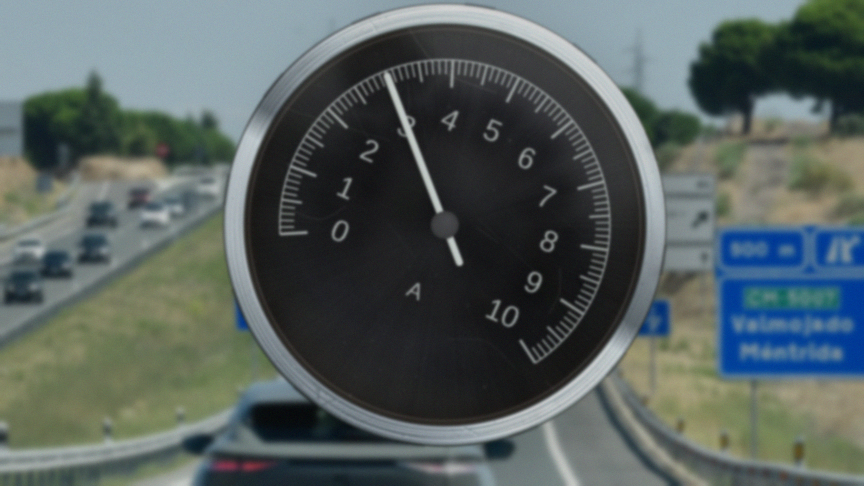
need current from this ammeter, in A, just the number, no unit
3
